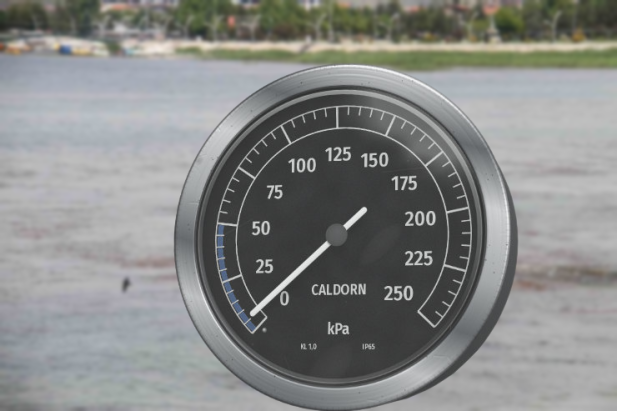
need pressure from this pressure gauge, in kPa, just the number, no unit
5
